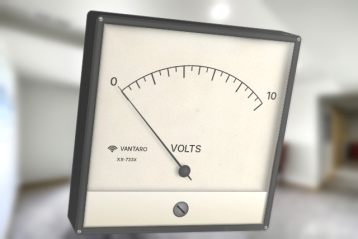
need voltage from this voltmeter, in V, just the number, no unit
0
